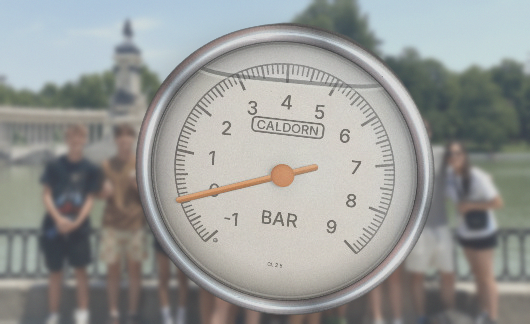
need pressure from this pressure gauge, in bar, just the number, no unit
0
